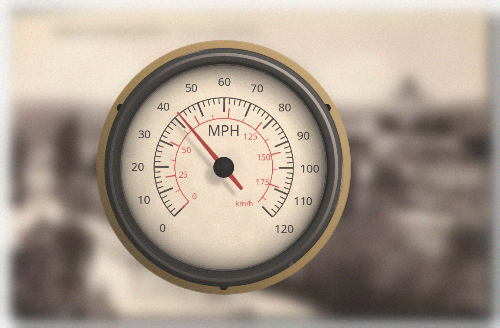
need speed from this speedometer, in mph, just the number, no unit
42
